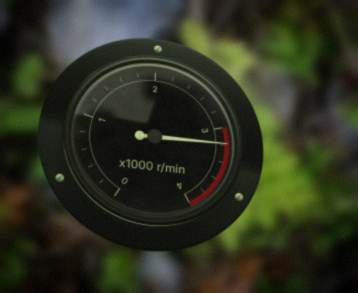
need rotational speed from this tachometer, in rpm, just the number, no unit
3200
